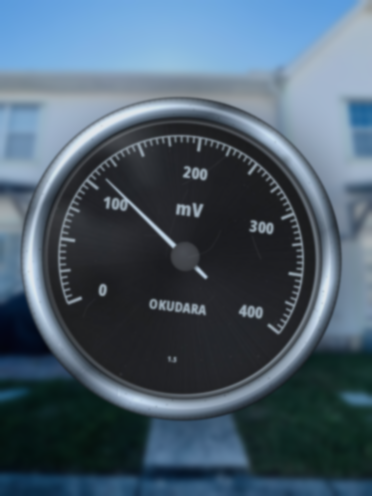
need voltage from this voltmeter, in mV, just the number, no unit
110
